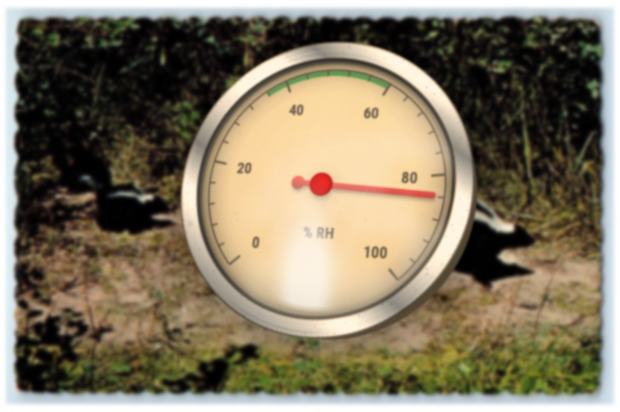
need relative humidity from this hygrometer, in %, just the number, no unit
84
